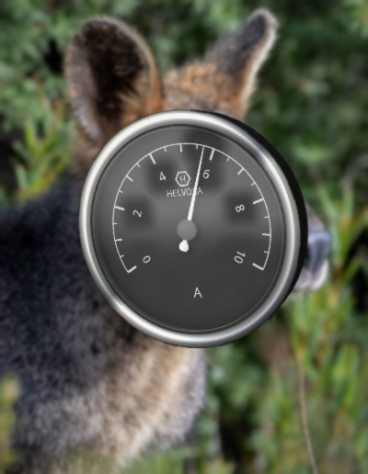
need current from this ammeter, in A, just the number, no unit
5.75
